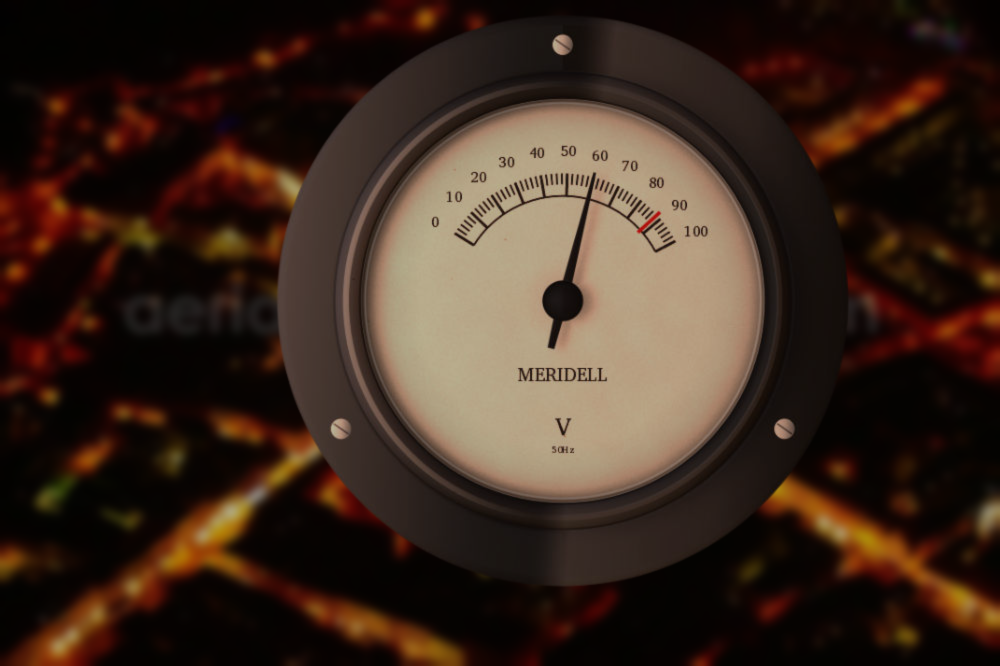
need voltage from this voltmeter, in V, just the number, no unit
60
